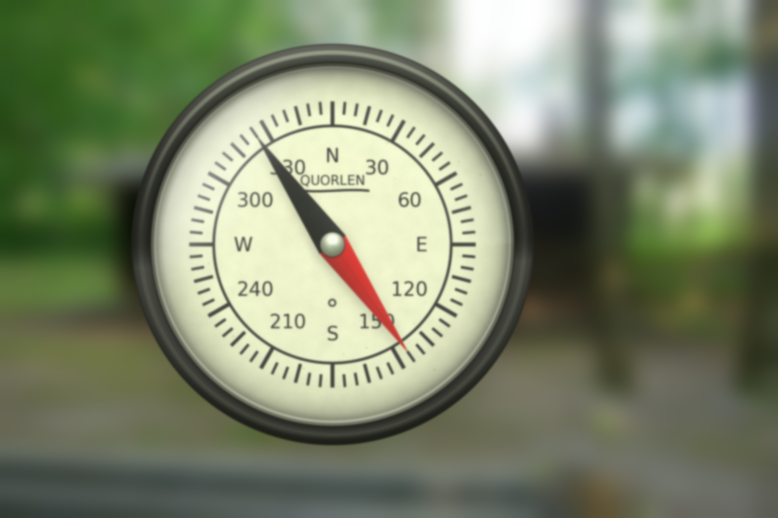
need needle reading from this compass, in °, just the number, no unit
145
